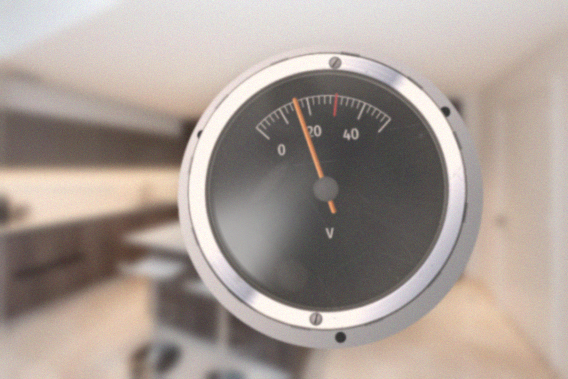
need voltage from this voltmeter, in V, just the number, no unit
16
